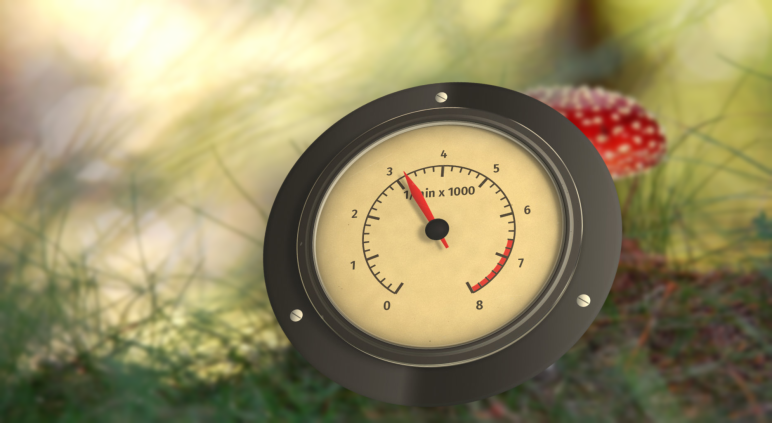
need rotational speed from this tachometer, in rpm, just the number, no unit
3200
